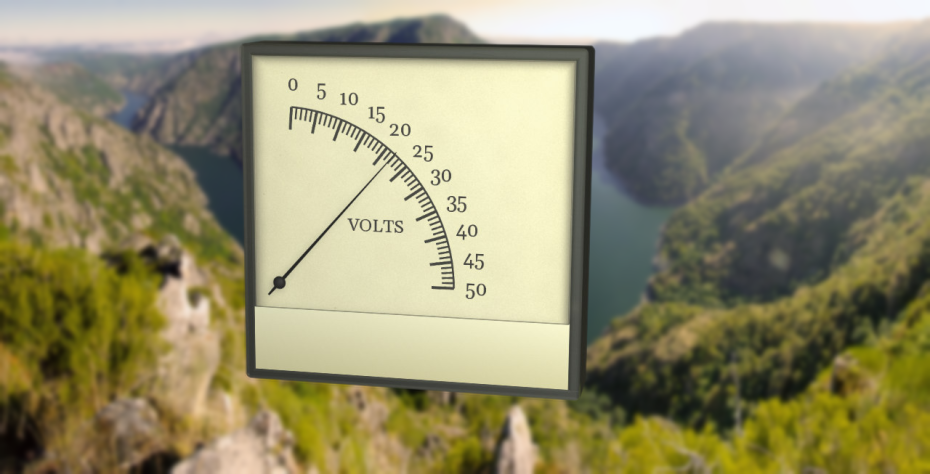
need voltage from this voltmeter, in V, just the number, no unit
22
